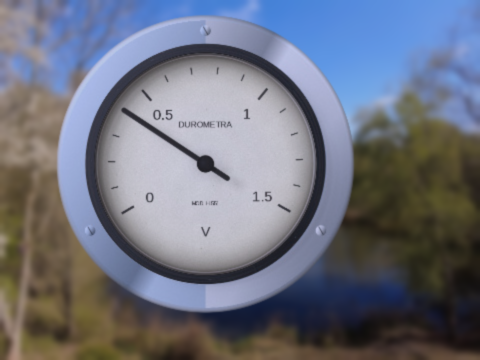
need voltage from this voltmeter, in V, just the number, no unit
0.4
